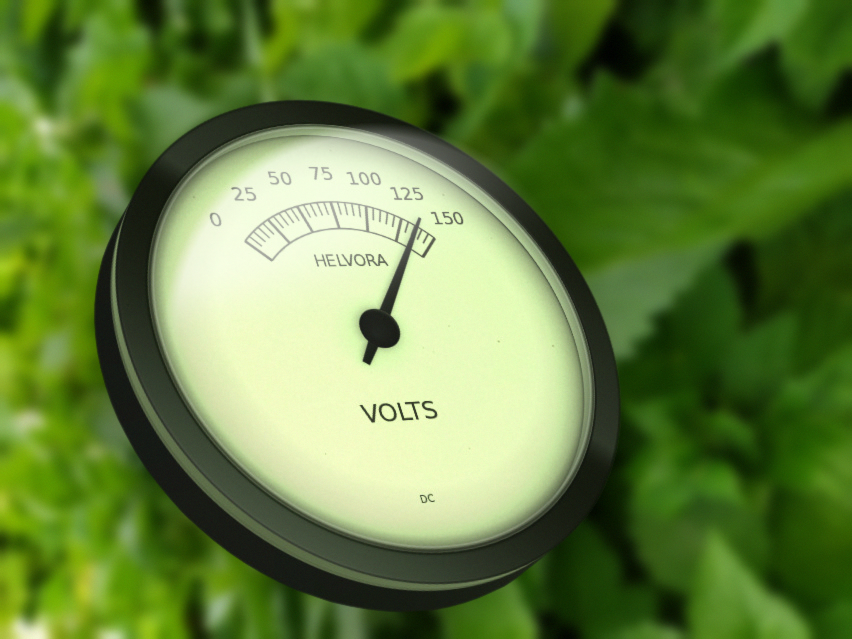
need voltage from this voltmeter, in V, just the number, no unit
135
